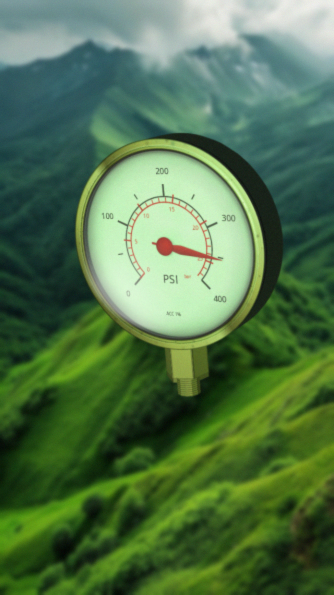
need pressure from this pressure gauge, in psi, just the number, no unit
350
